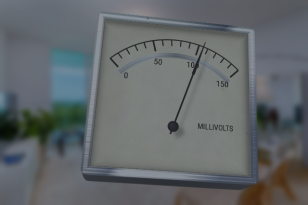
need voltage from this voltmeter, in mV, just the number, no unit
105
